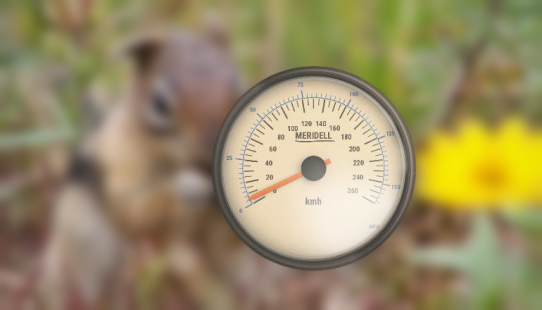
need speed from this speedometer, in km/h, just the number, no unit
5
